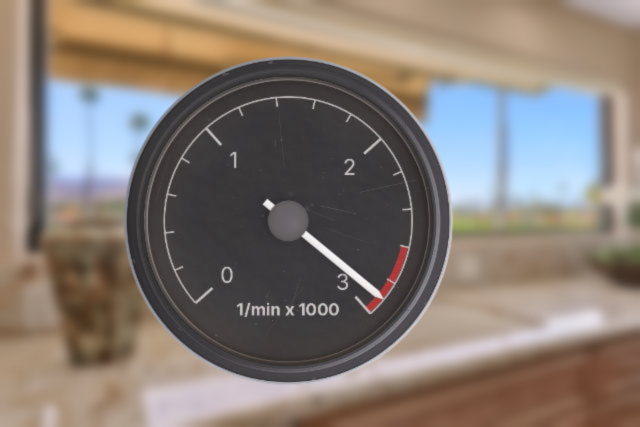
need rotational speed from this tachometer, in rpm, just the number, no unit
2900
